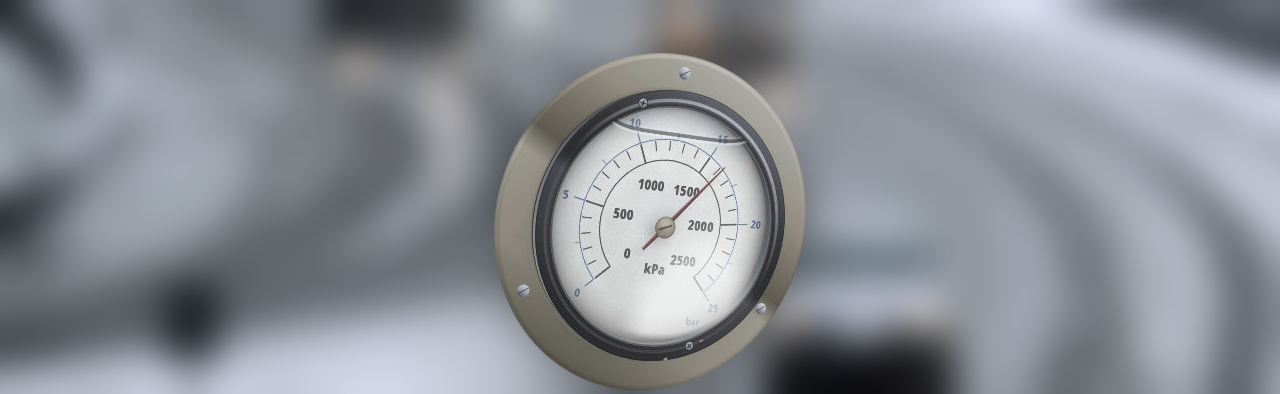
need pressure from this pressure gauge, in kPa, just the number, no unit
1600
